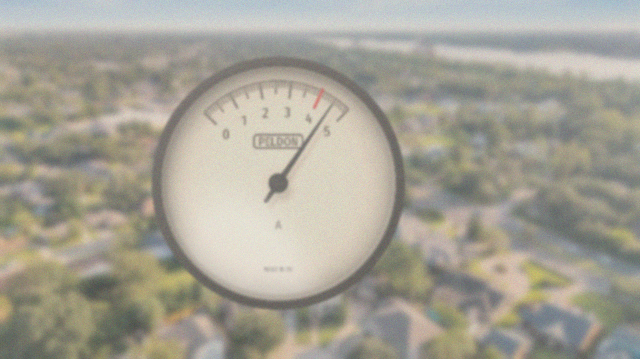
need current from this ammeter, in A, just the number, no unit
4.5
